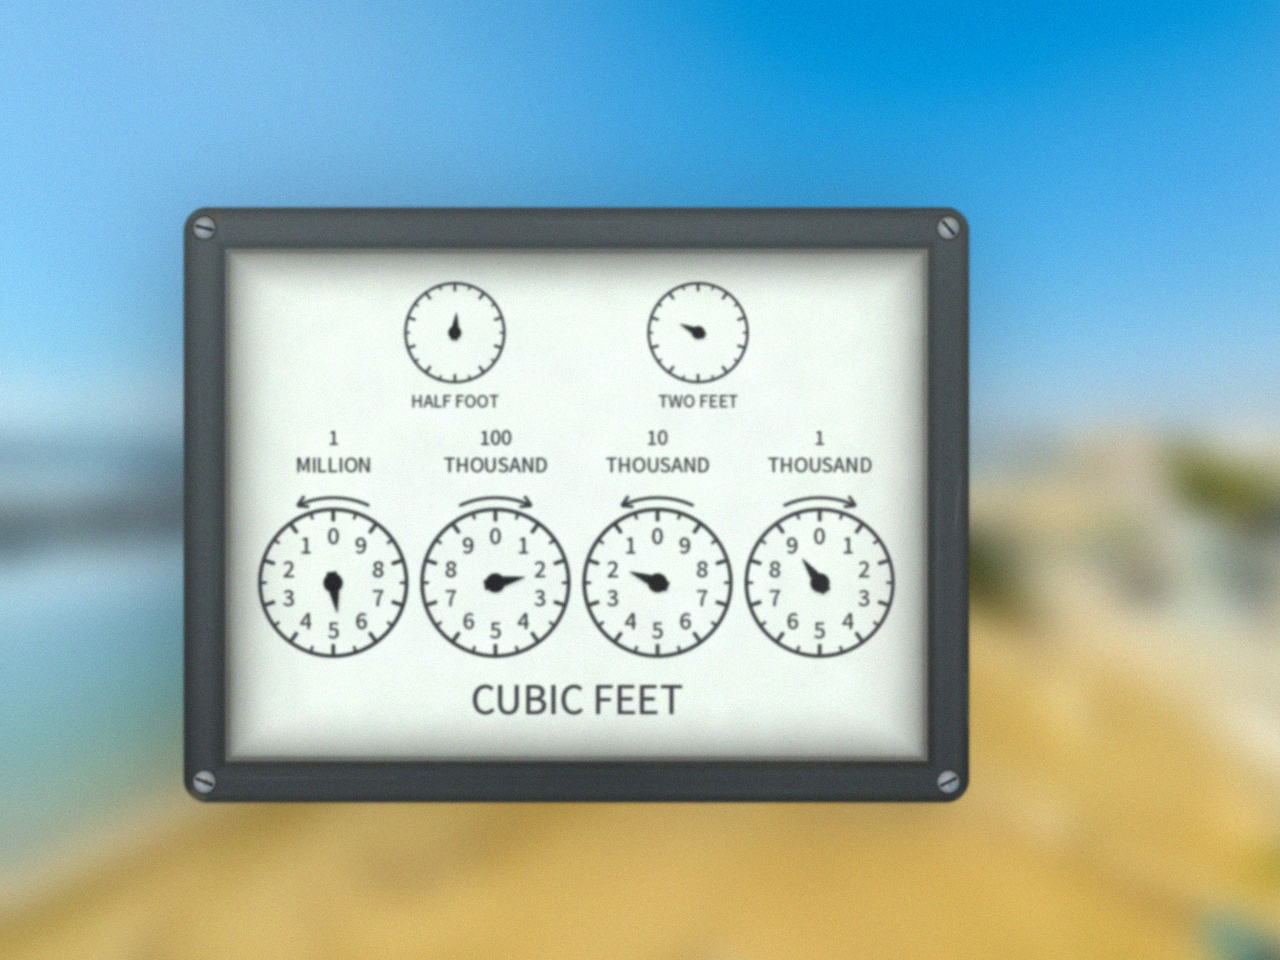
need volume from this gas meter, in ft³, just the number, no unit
521900
